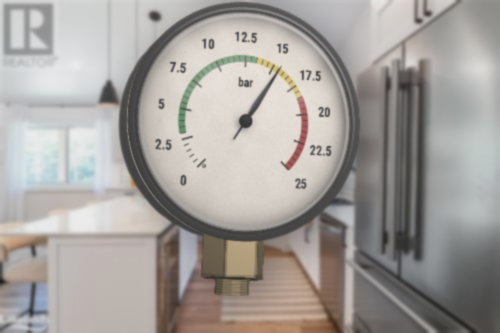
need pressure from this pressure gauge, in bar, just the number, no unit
15.5
